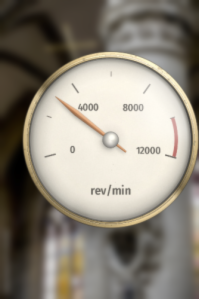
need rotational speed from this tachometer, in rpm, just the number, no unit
3000
